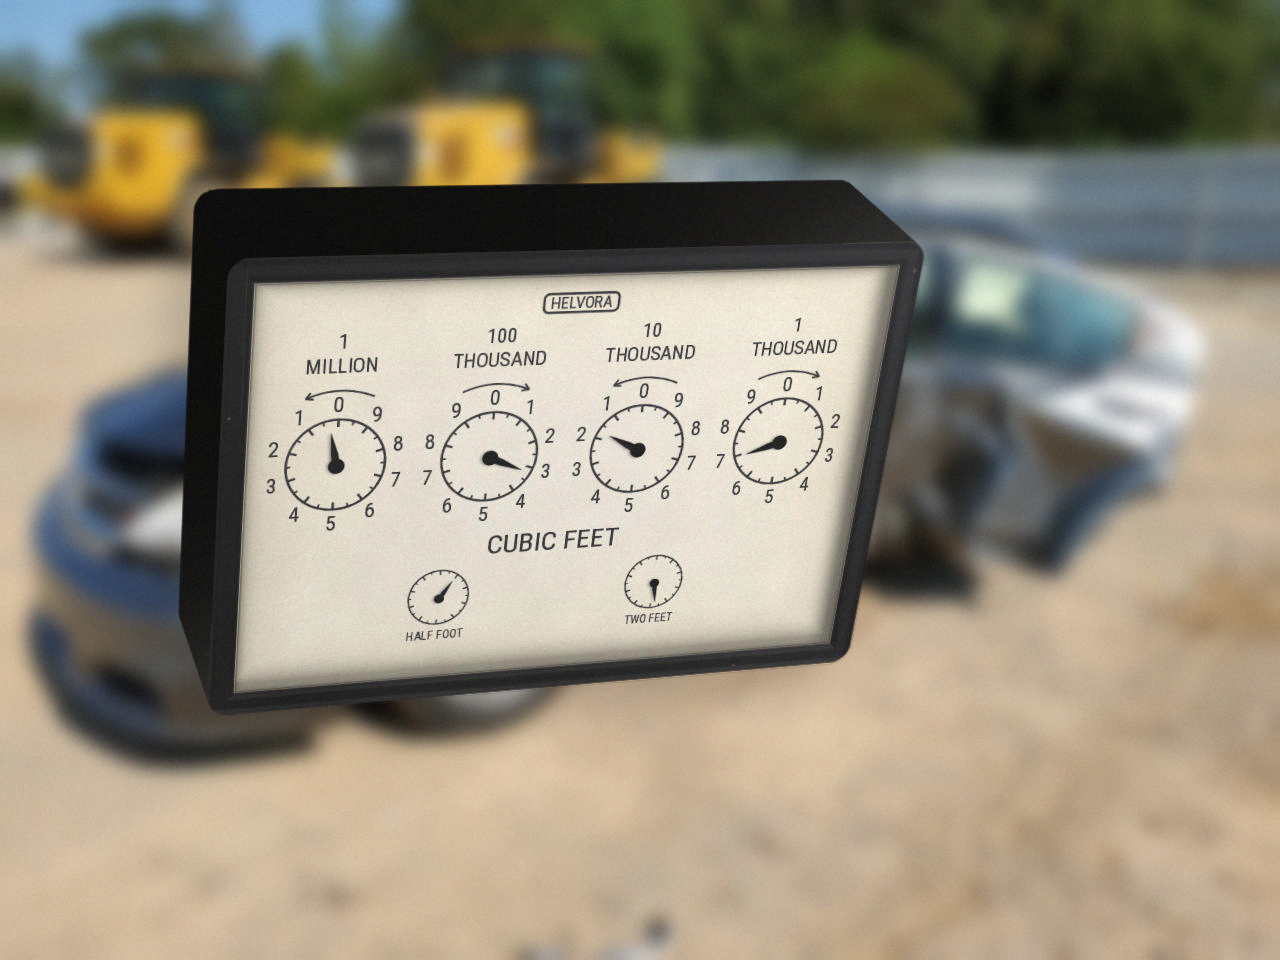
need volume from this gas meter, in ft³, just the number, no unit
31700
